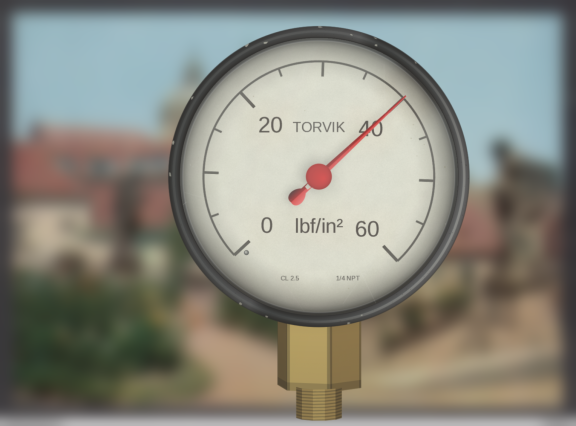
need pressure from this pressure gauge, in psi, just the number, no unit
40
